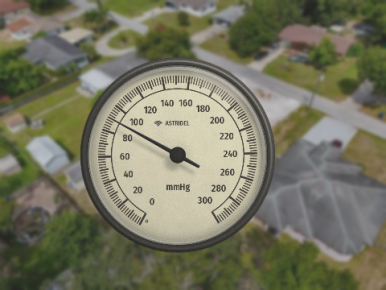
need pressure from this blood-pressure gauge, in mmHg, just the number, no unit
90
